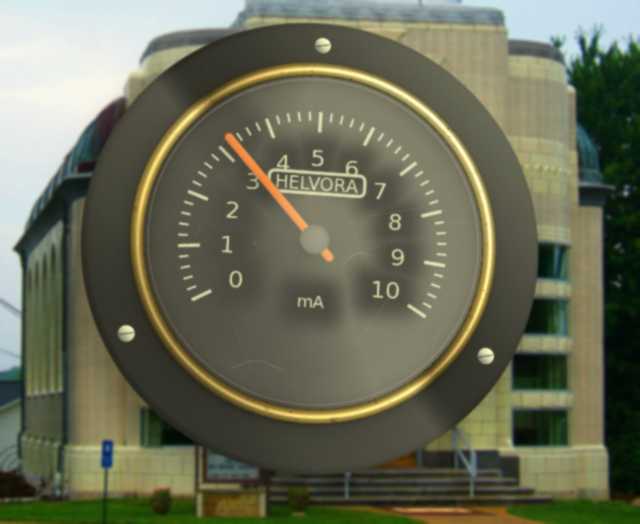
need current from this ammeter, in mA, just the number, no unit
3.2
